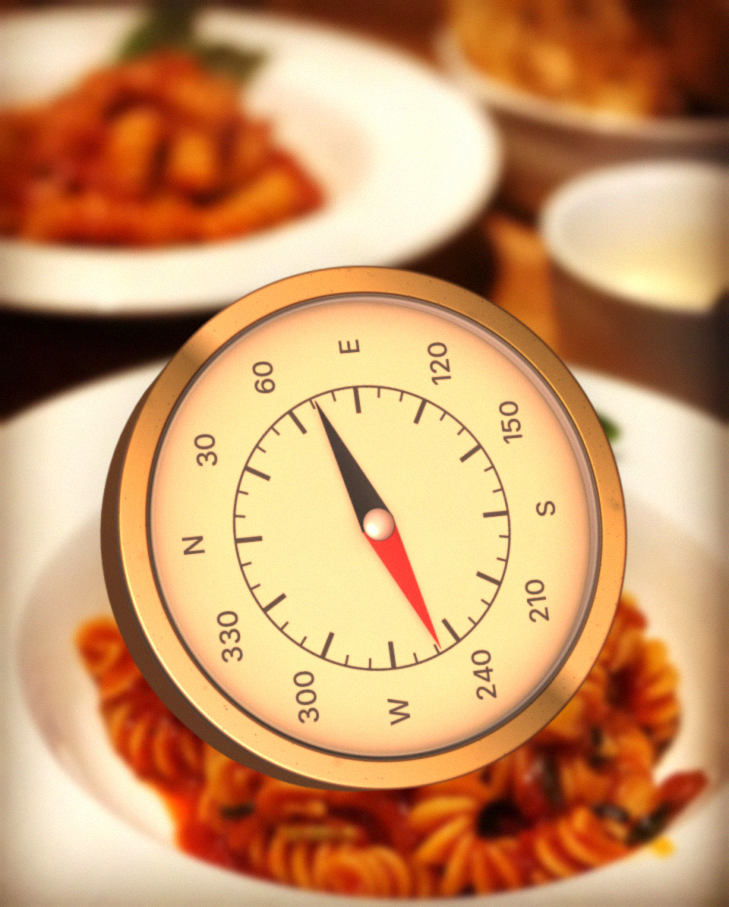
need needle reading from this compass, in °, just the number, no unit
250
